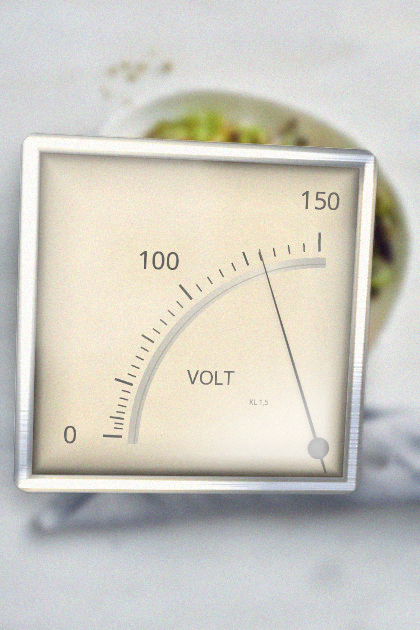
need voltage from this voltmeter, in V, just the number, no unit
130
